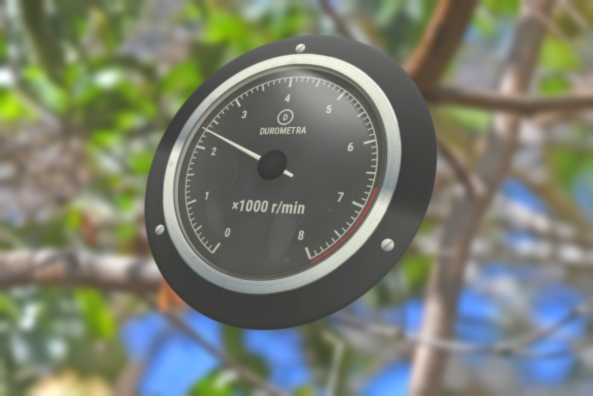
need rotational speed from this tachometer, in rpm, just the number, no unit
2300
